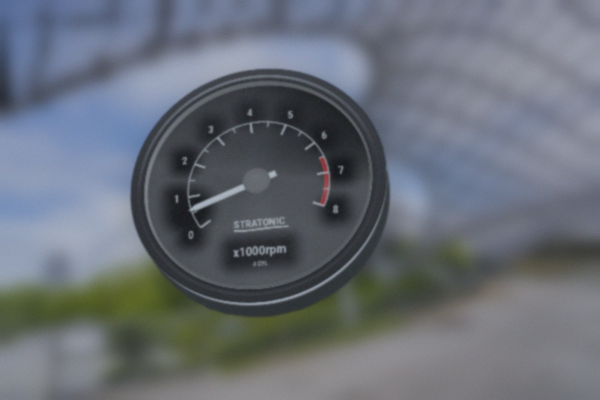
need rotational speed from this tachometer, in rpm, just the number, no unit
500
